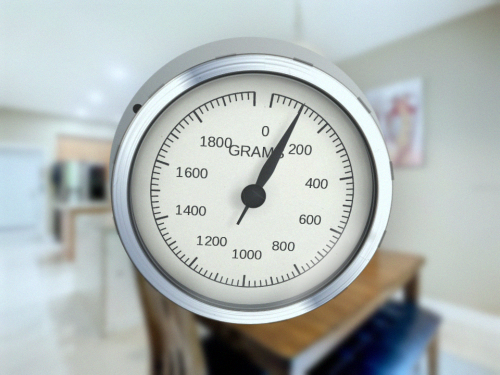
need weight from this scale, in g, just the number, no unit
100
